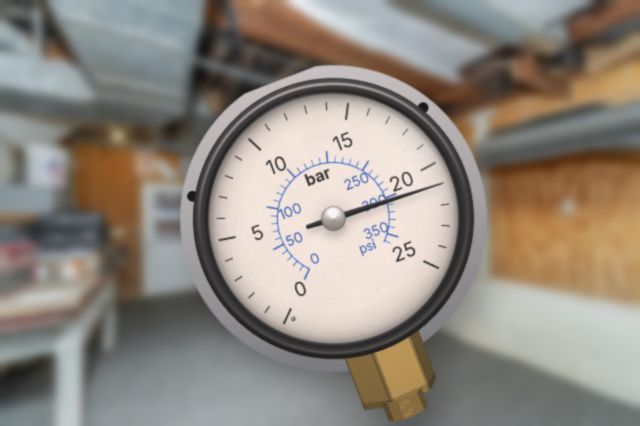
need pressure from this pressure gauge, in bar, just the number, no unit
21
